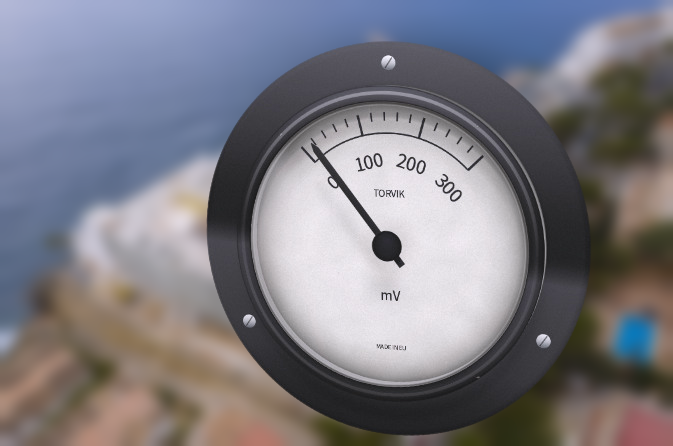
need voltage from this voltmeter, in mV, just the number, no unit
20
